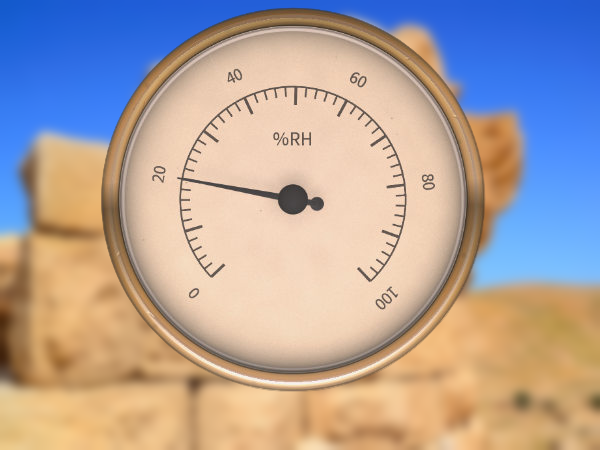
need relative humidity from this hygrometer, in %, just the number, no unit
20
